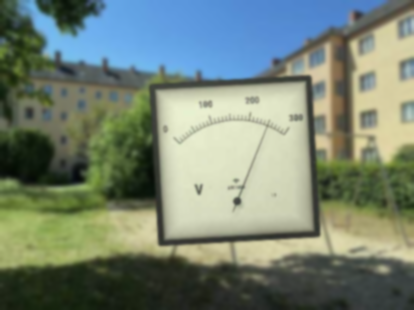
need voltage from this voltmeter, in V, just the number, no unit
250
